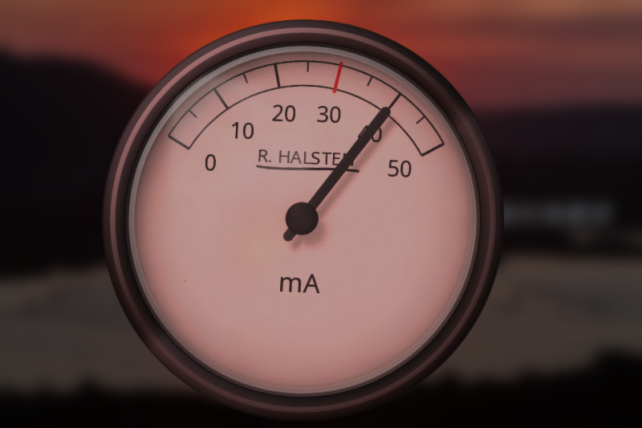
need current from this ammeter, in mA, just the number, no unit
40
